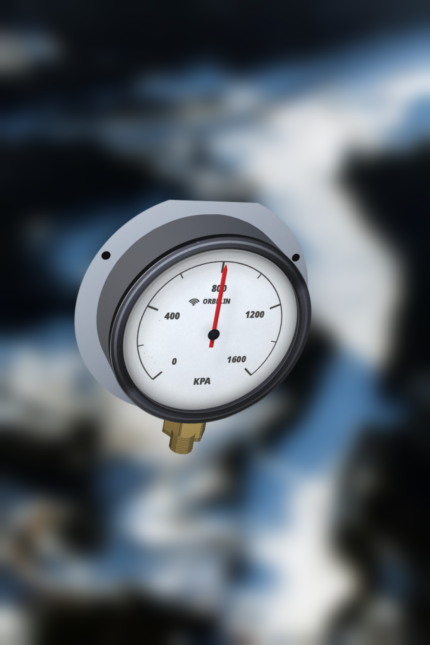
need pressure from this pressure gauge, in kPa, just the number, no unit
800
